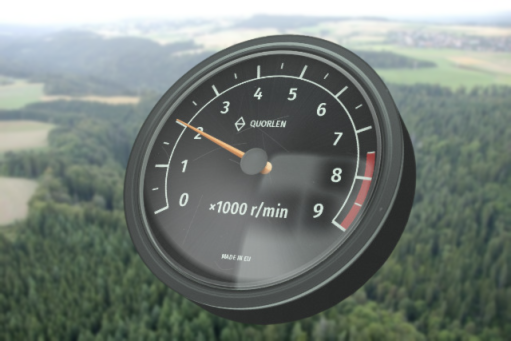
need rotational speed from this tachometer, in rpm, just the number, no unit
2000
